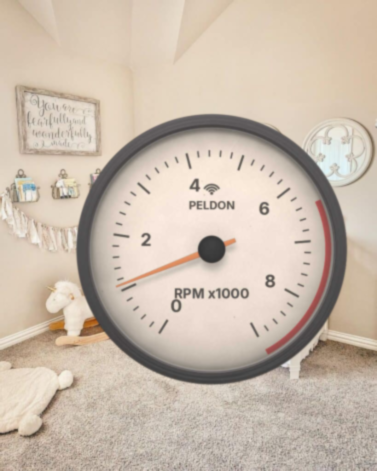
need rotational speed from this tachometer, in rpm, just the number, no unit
1100
